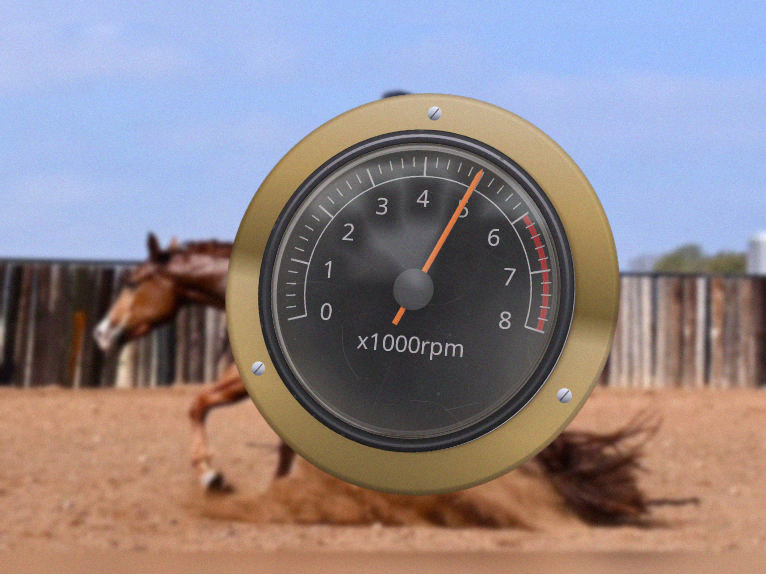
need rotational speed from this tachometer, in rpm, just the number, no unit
5000
